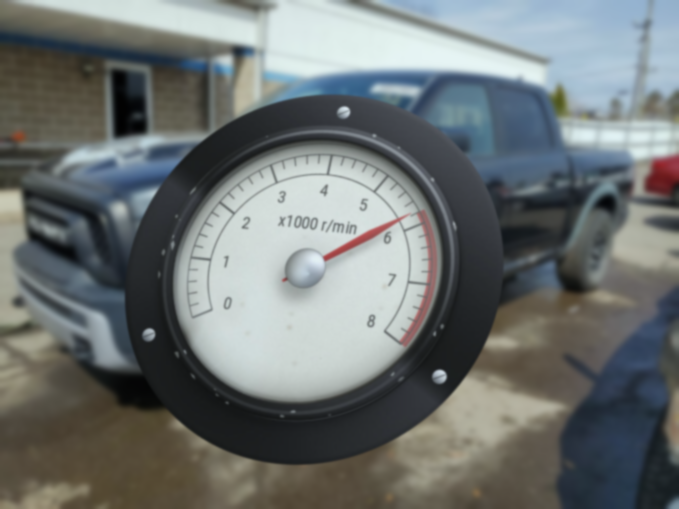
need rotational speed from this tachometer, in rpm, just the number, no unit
5800
